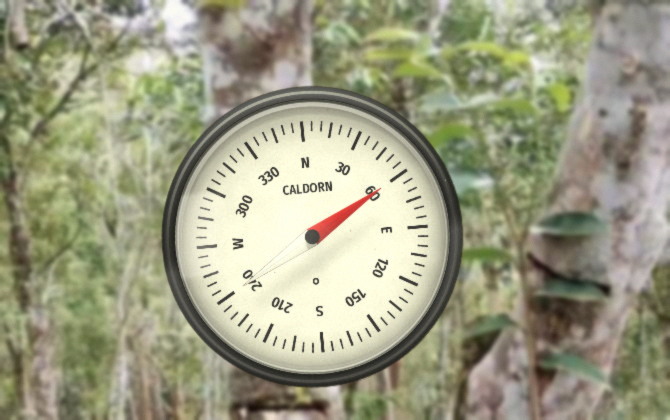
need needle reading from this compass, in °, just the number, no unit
60
